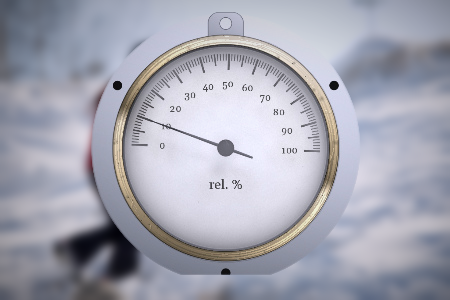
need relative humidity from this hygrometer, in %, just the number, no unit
10
